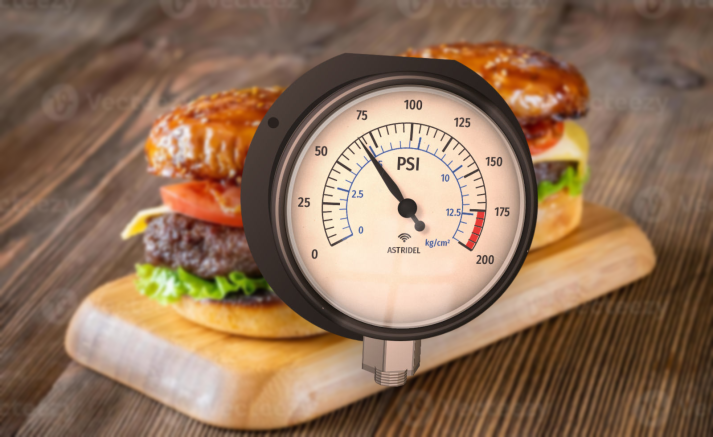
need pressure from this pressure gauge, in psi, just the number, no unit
67.5
